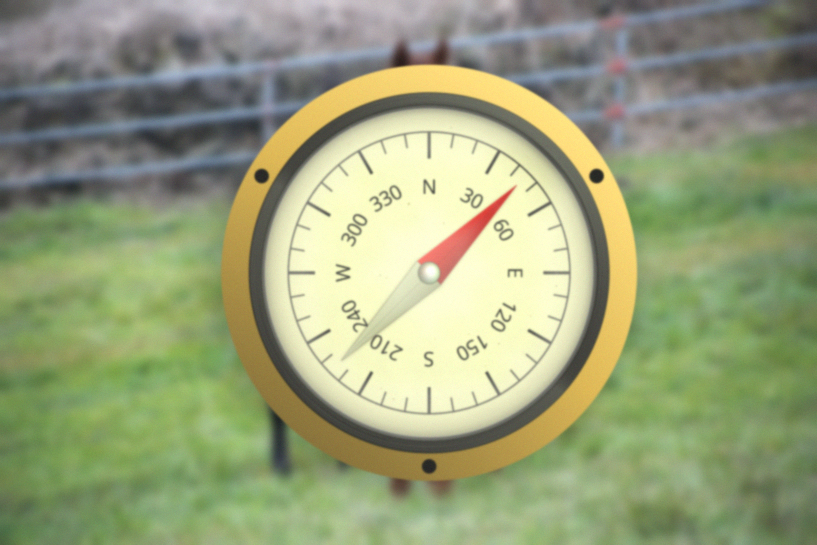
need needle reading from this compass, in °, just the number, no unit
45
